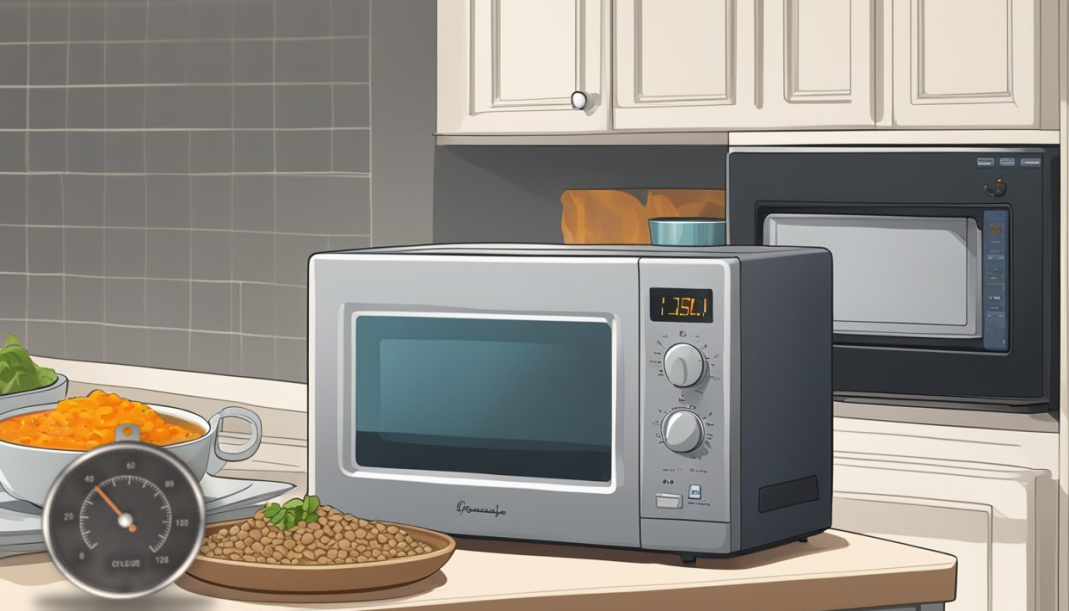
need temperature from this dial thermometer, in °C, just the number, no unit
40
